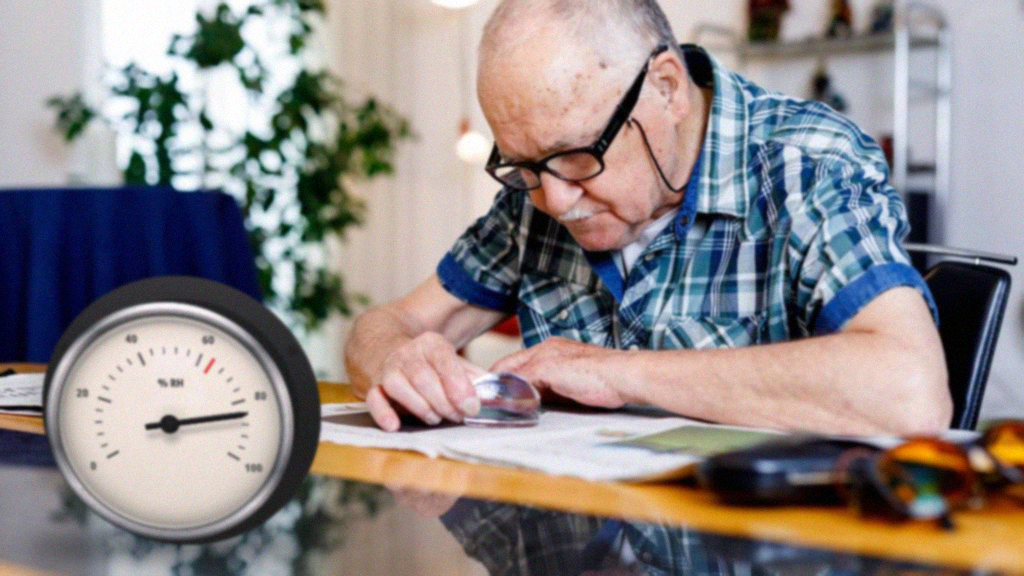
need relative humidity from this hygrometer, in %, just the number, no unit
84
